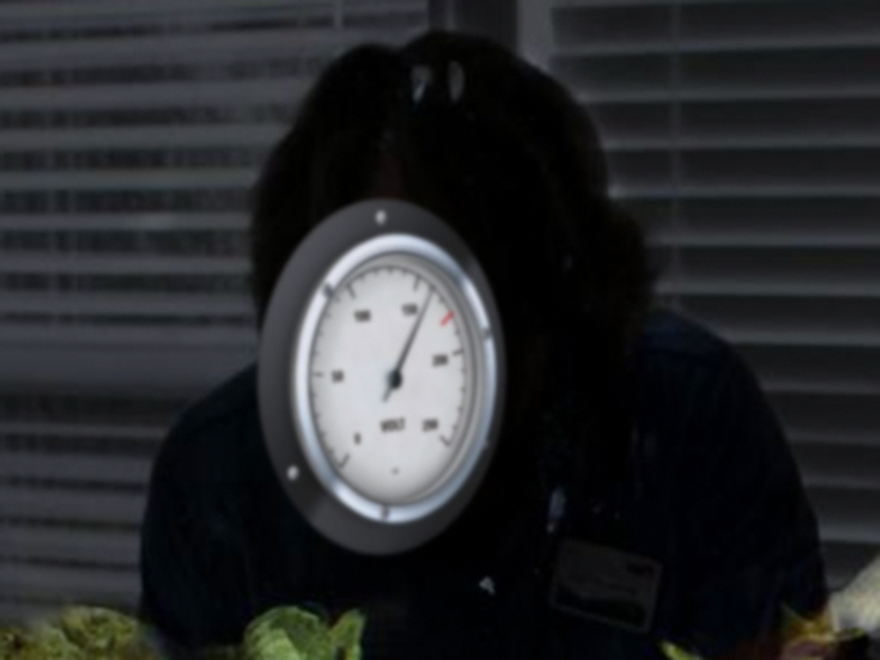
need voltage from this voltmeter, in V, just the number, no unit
160
